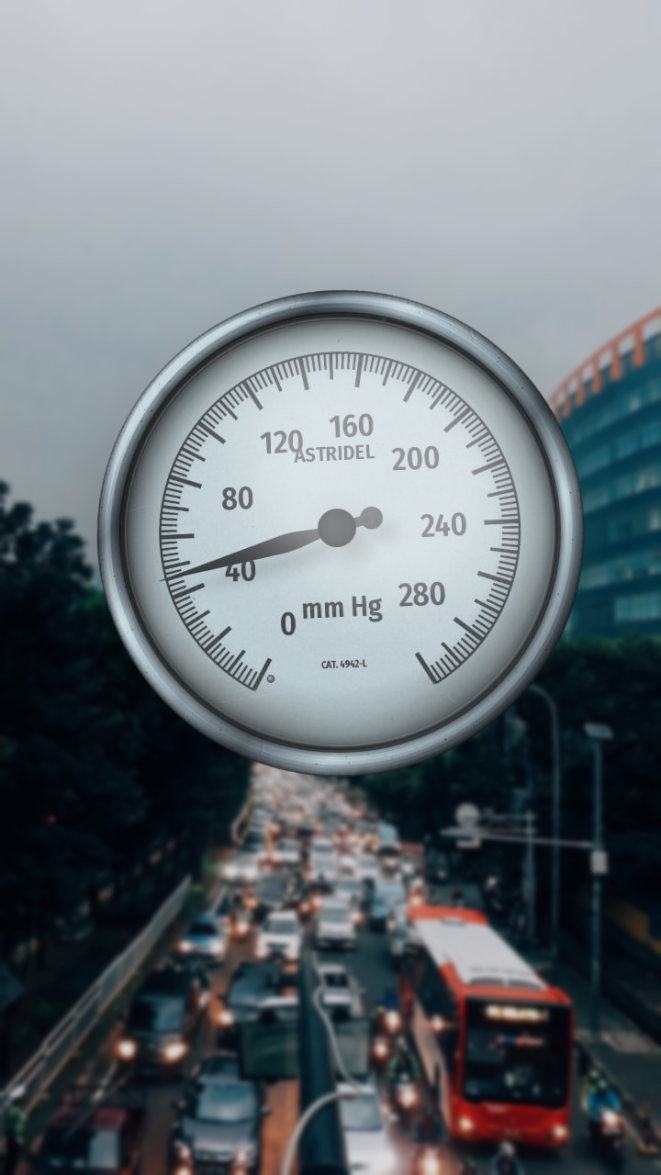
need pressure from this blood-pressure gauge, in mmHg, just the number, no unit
46
